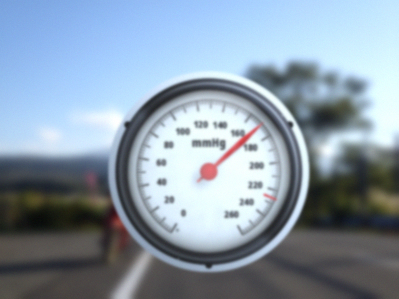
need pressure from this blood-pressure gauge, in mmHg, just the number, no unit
170
